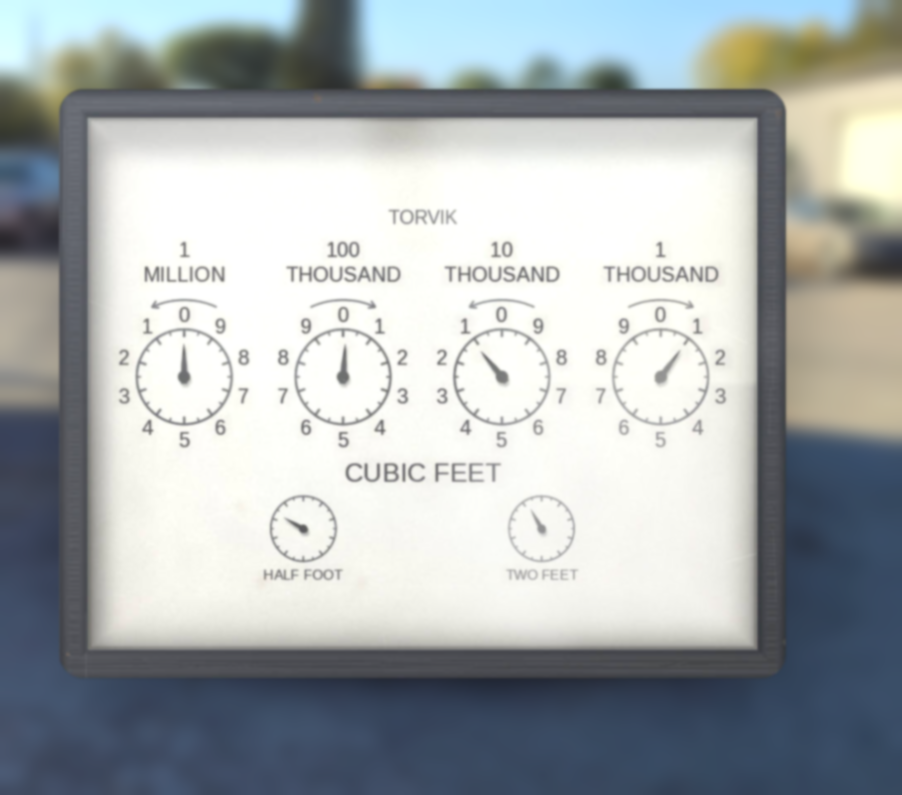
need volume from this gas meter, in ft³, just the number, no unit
1100
